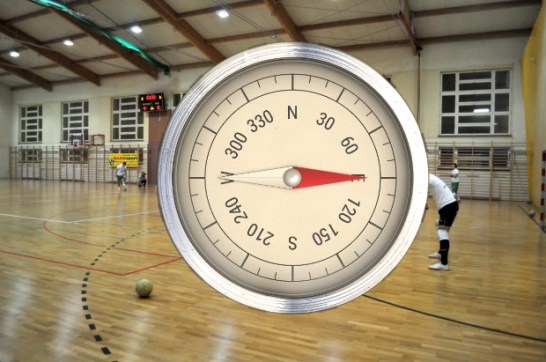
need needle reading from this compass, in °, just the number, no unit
90
